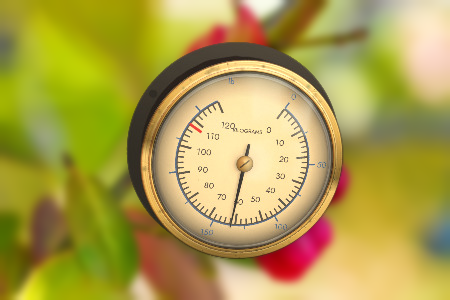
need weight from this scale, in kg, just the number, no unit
62
